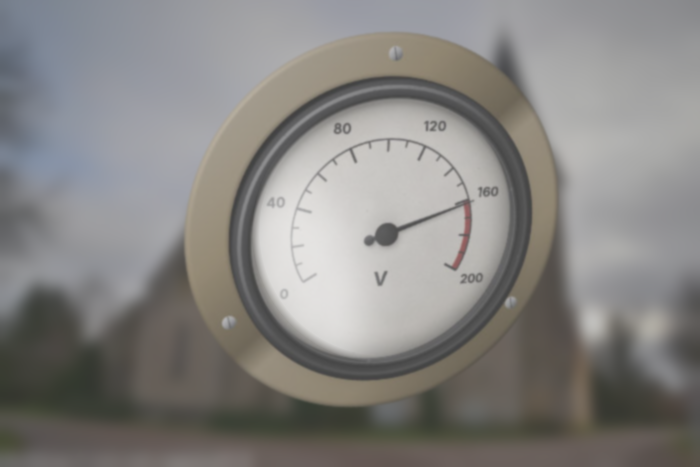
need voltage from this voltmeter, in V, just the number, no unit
160
